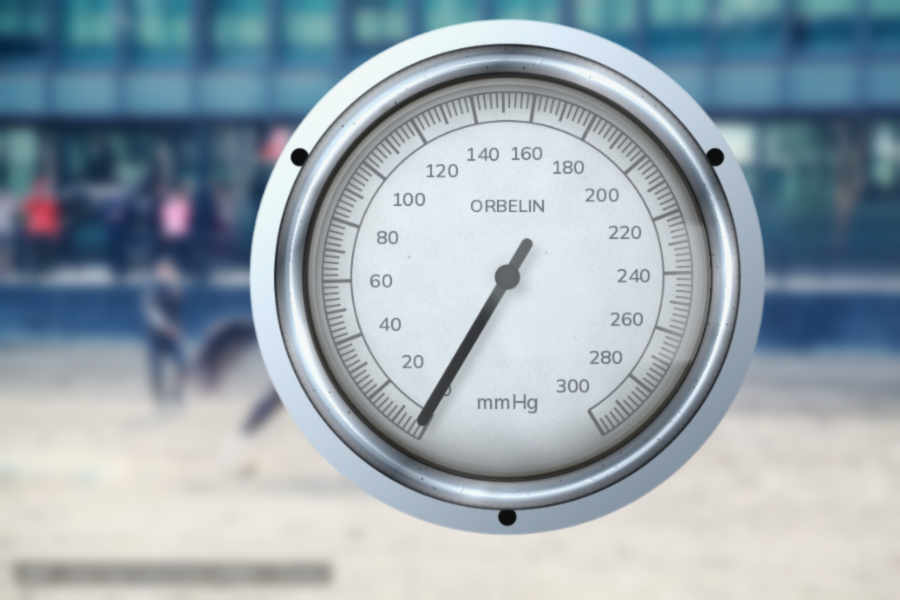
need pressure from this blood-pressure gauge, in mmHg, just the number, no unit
2
